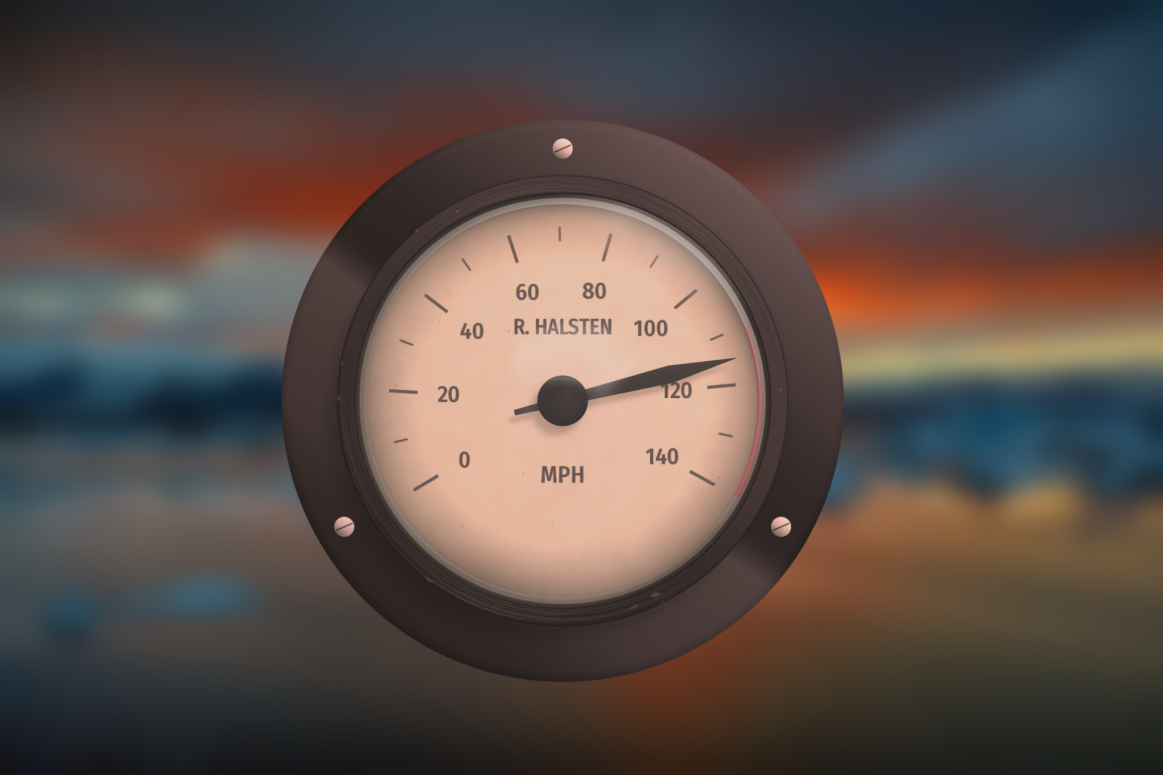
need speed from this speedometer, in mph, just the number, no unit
115
